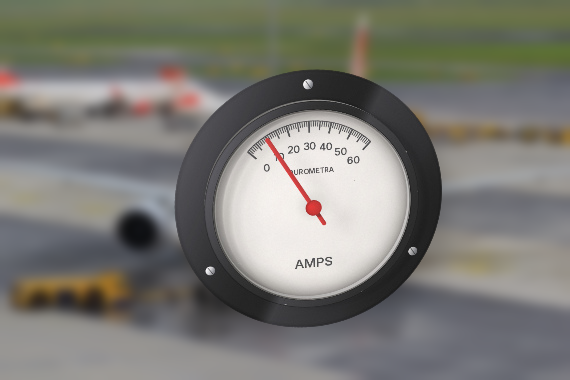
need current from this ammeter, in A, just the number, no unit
10
